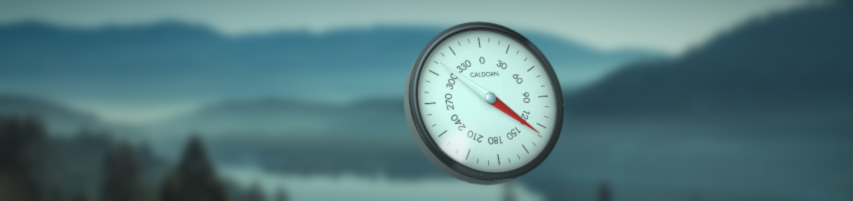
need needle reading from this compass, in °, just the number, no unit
130
